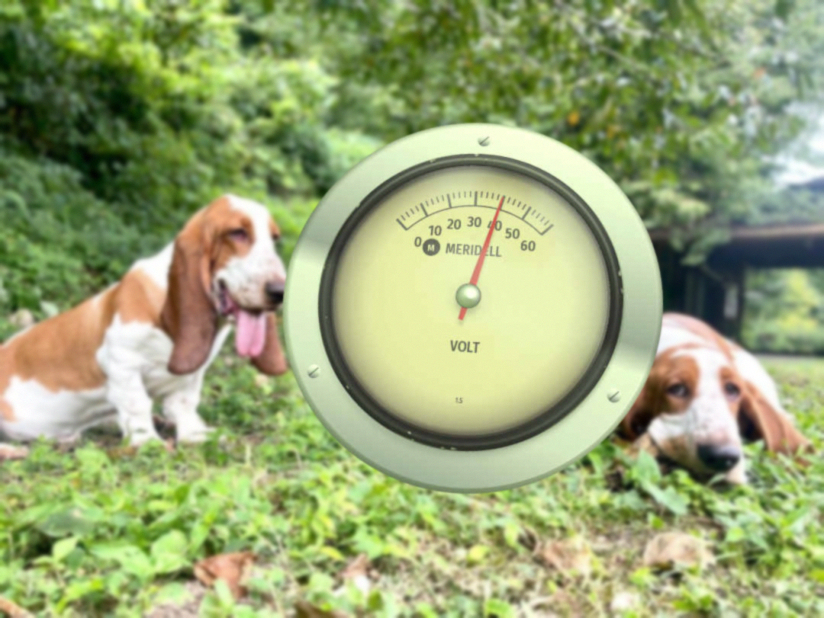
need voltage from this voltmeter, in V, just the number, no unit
40
